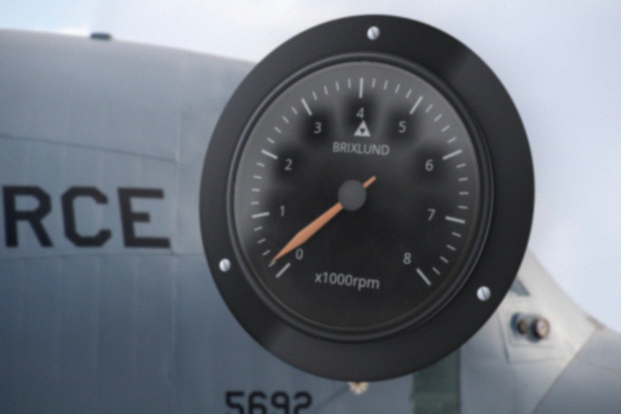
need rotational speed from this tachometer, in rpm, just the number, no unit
200
